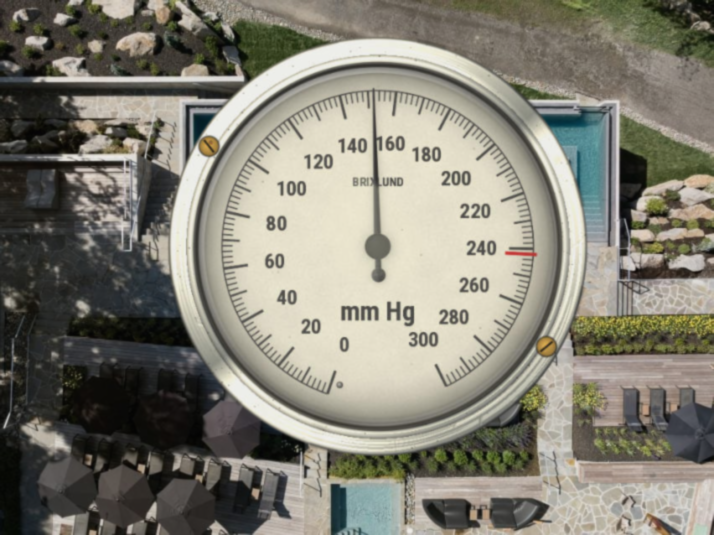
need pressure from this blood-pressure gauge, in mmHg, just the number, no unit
152
